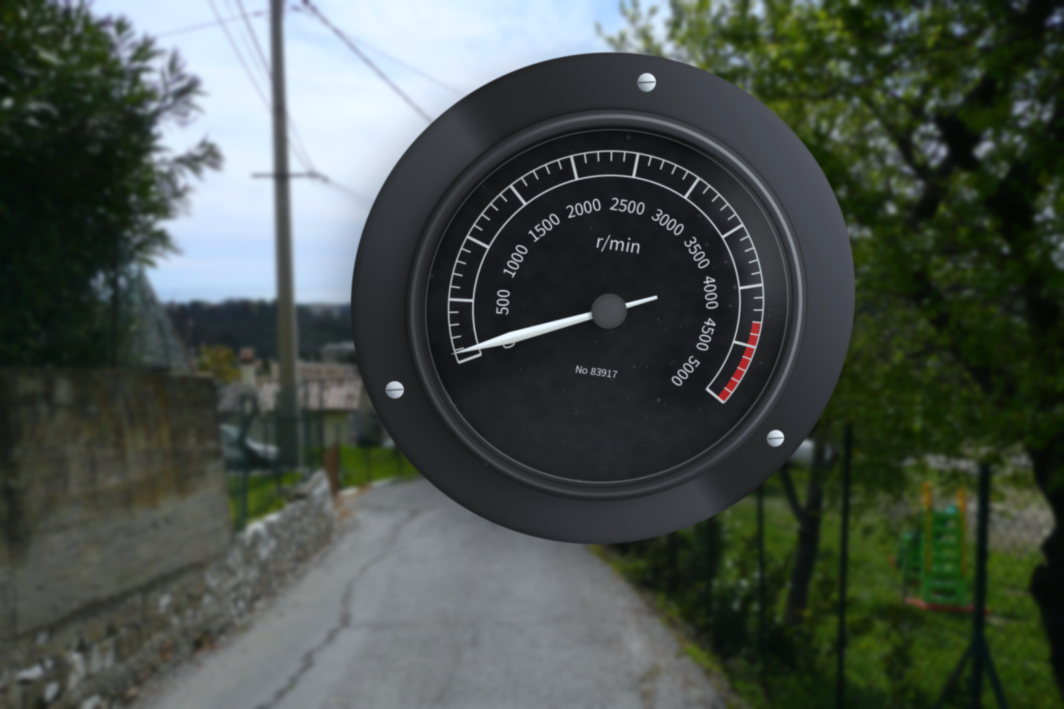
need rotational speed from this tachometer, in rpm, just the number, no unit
100
